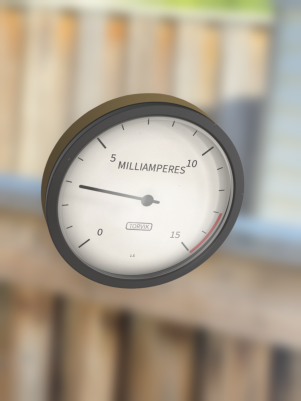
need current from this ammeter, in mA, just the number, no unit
3
